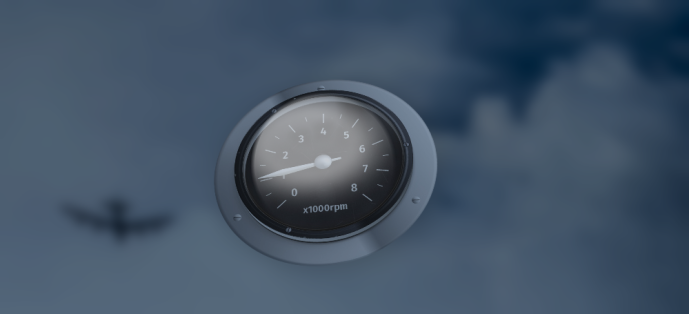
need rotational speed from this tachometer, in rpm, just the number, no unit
1000
